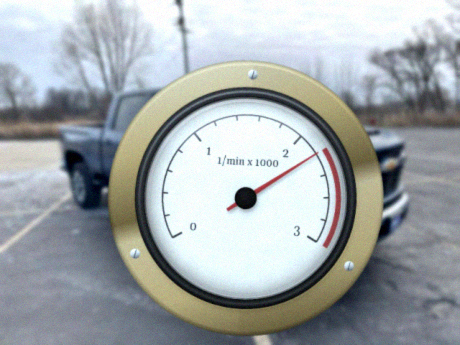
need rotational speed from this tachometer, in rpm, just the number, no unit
2200
